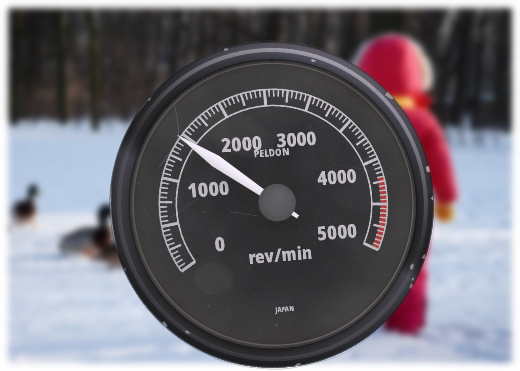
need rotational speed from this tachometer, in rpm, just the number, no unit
1450
